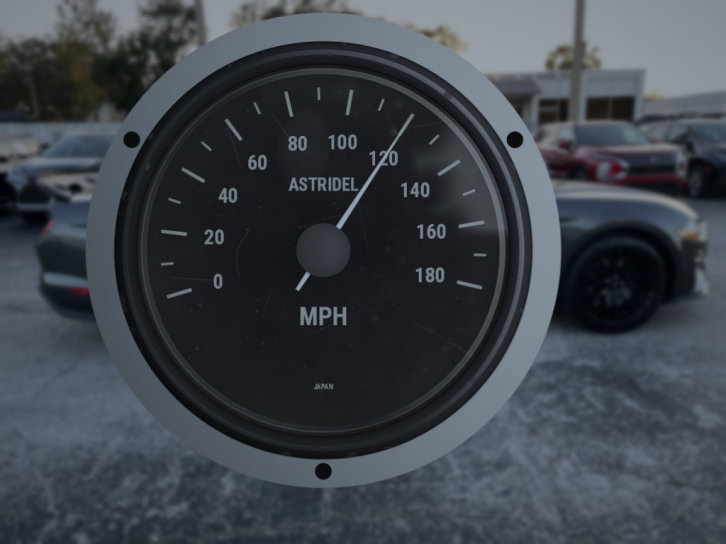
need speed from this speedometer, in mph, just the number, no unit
120
